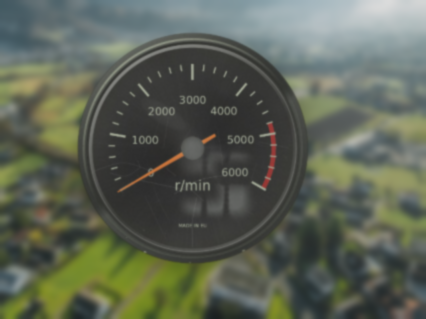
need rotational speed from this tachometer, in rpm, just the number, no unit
0
